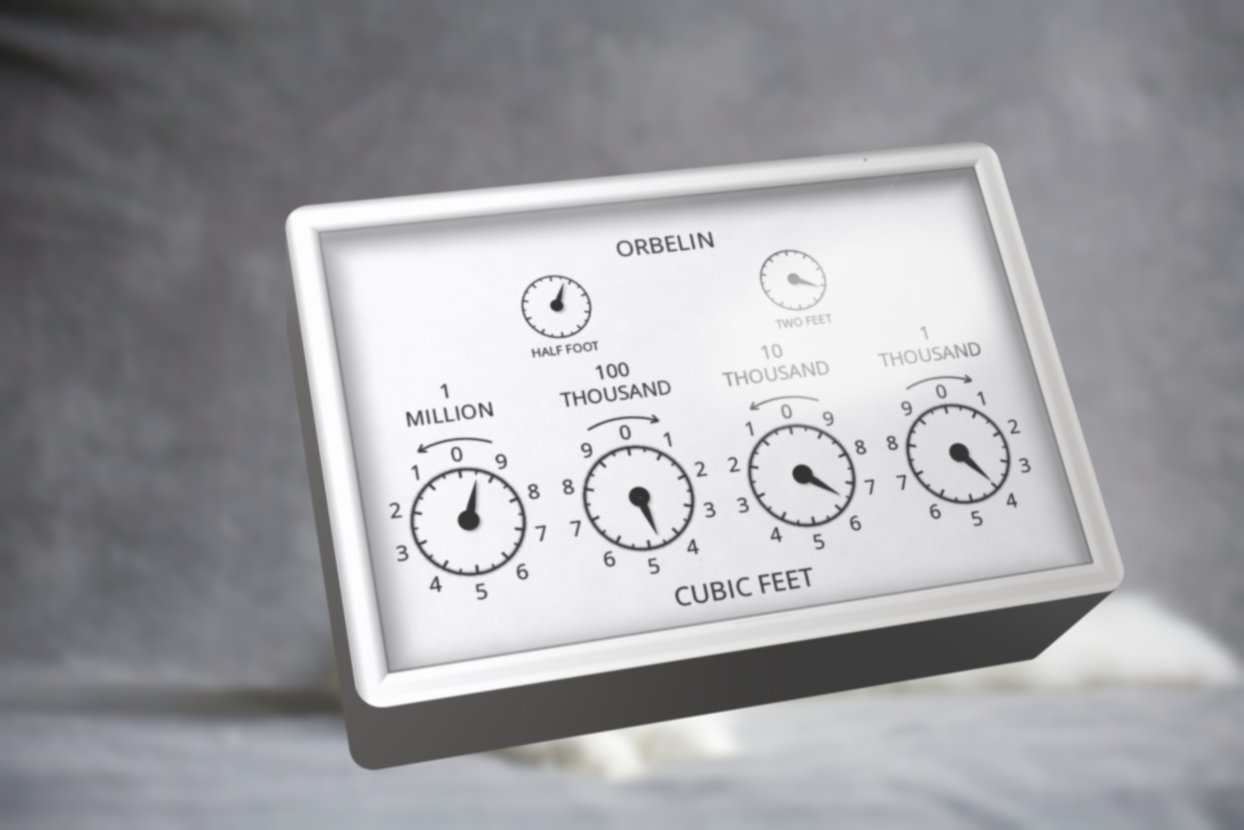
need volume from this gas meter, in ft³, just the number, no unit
946400
